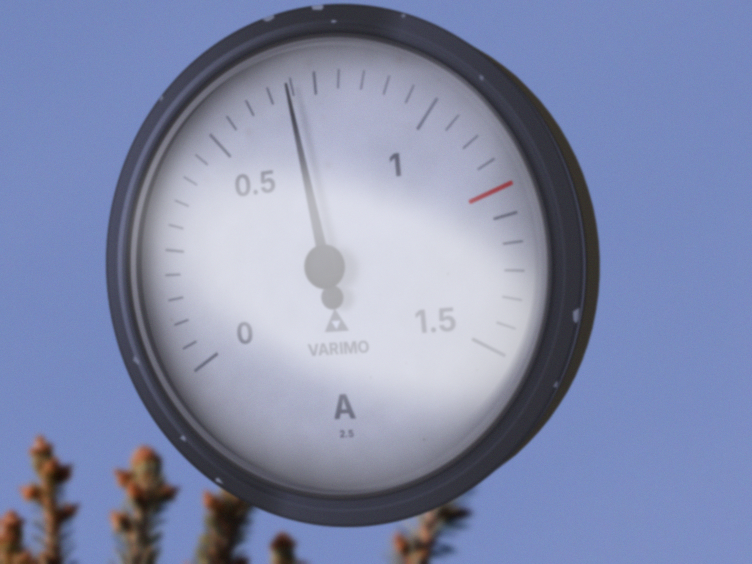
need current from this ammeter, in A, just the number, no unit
0.7
